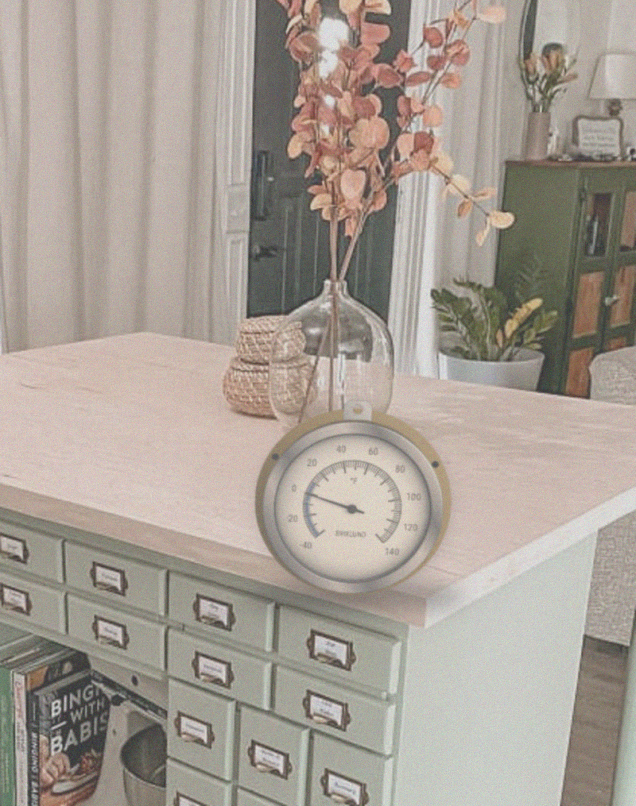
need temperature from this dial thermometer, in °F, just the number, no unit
0
